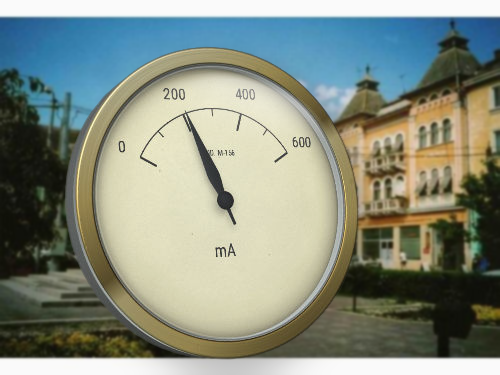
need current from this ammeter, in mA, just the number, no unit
200
